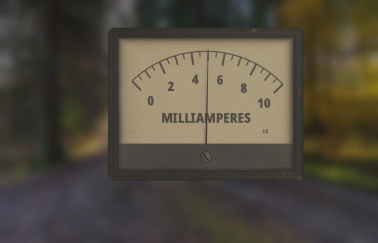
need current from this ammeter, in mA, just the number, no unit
5
